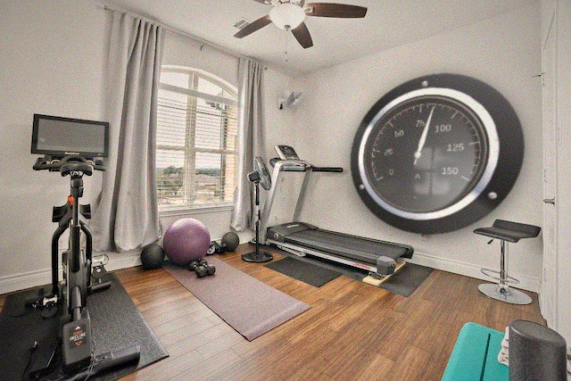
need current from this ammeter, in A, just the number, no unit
85
